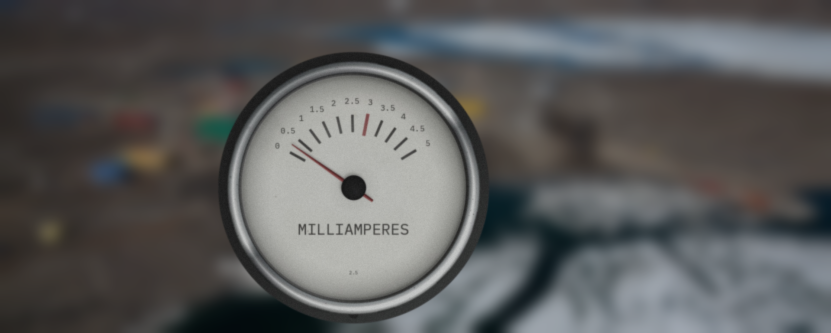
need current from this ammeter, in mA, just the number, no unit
0.25
